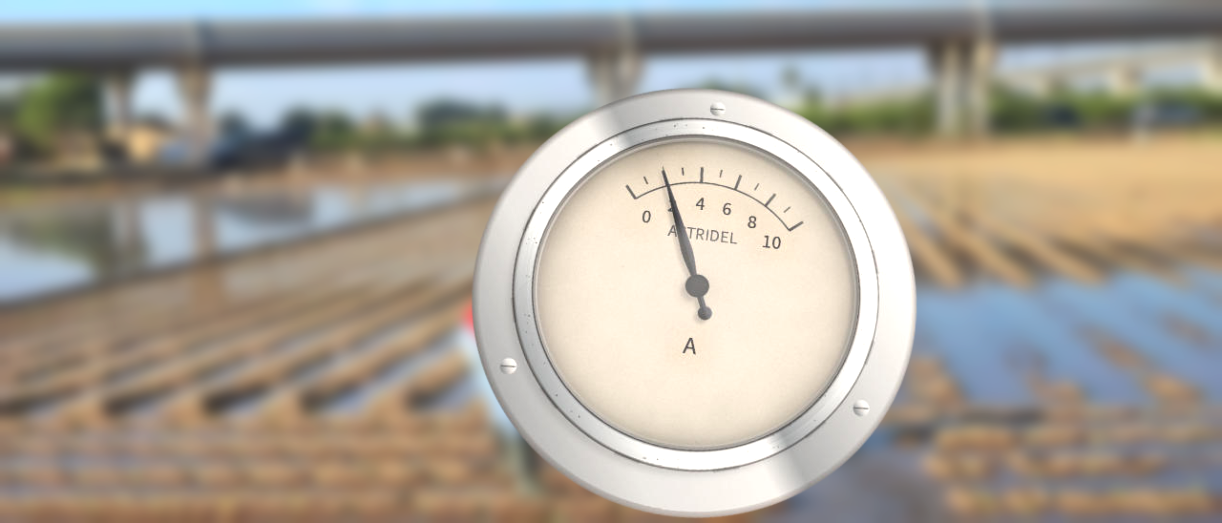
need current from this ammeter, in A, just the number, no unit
2
